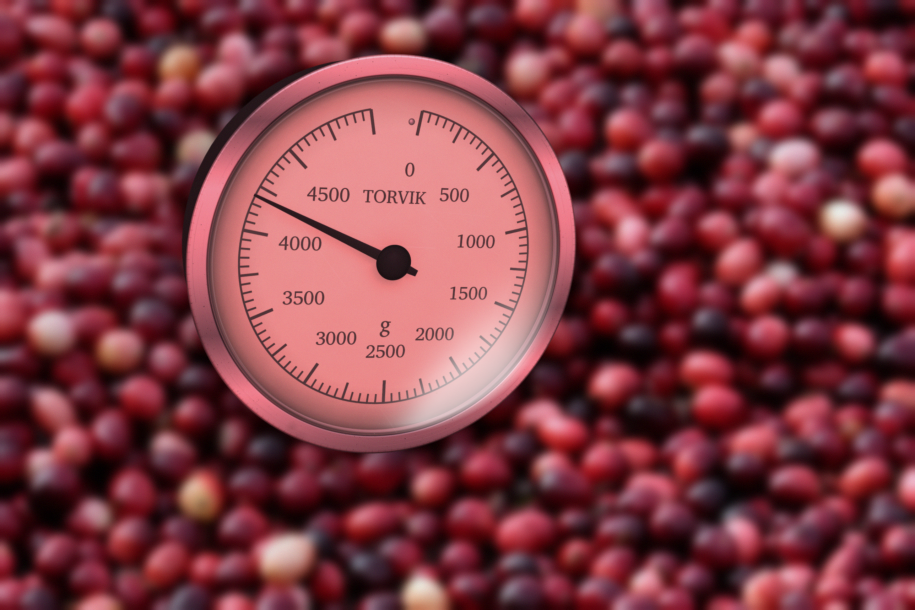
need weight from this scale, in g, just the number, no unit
4200
